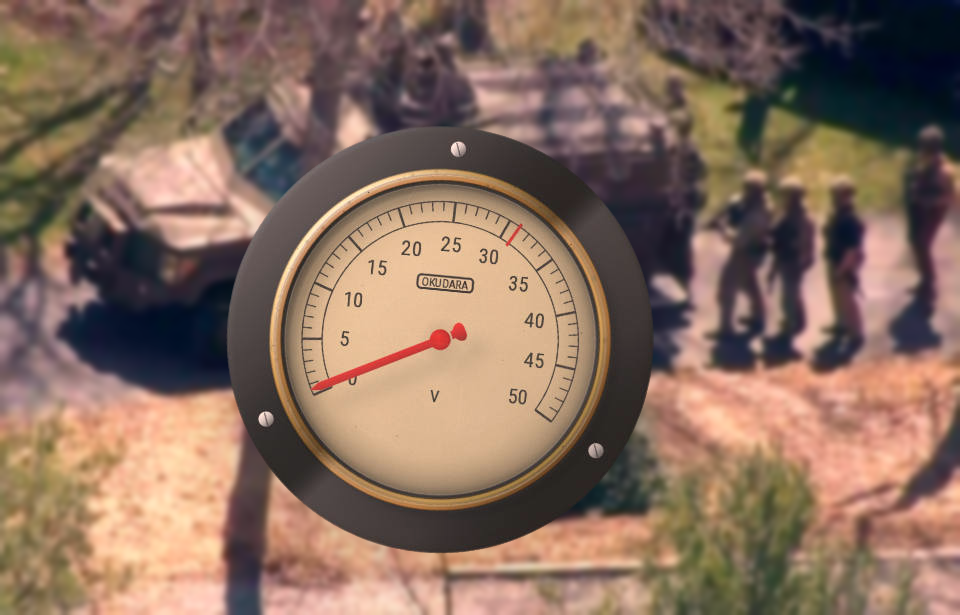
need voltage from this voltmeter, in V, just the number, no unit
0.5
